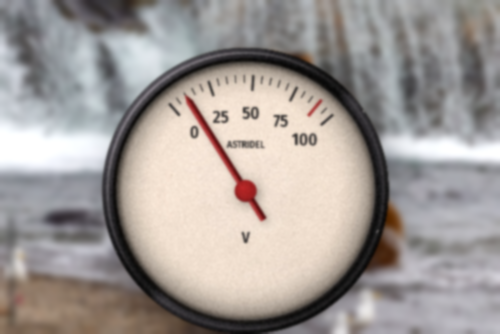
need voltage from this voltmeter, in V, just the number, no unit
10
